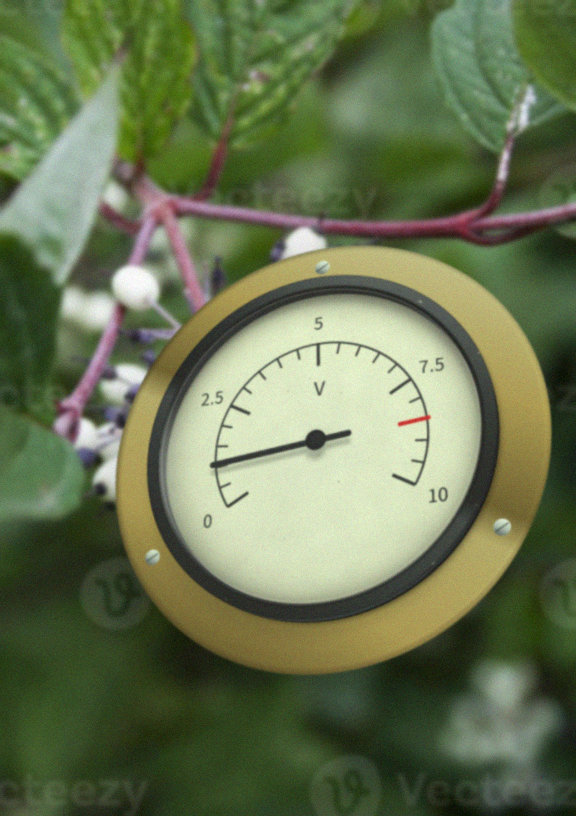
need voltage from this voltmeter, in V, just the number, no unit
1
